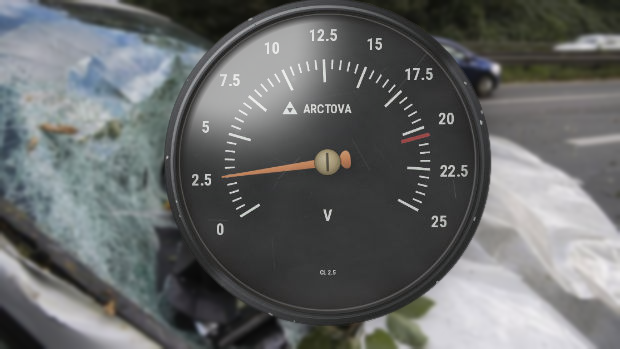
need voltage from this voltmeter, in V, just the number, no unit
2.5
